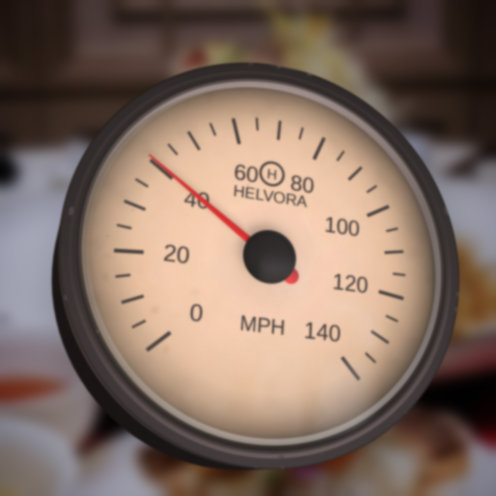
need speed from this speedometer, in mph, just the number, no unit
40
